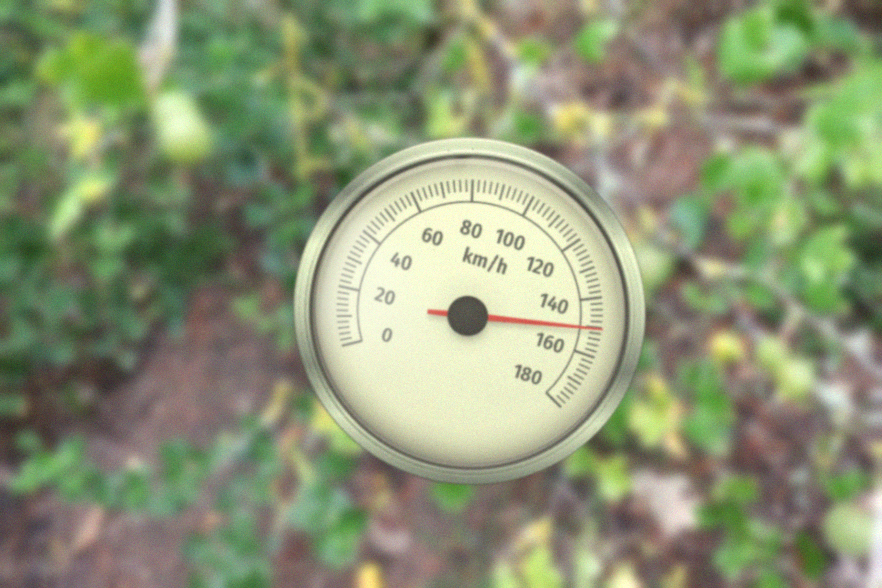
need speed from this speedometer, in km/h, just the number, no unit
150
